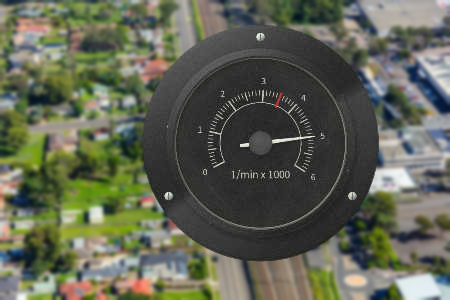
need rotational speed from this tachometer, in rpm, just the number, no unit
5000
